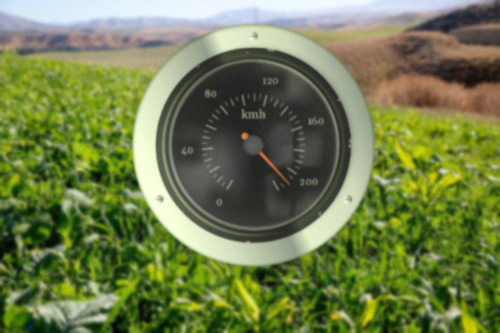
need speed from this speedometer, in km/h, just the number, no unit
210
